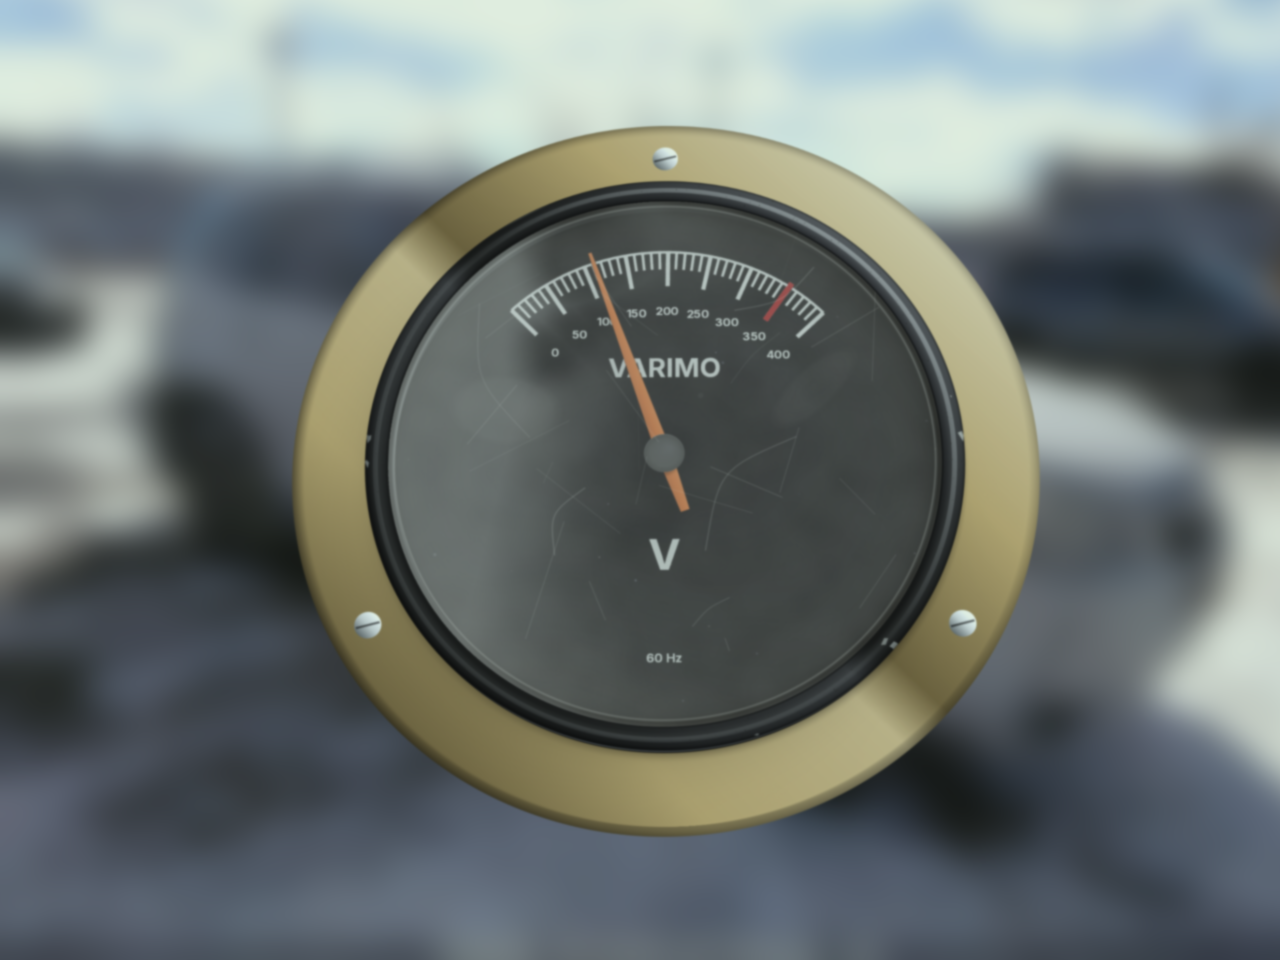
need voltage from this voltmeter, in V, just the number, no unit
110
